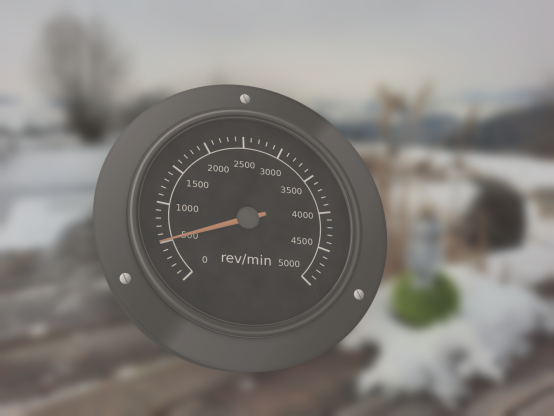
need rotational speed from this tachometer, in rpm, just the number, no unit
500
